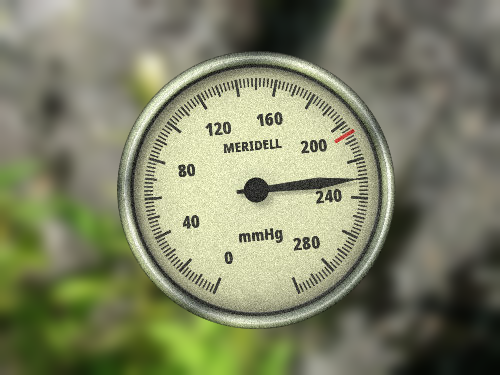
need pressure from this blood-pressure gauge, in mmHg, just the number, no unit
230
